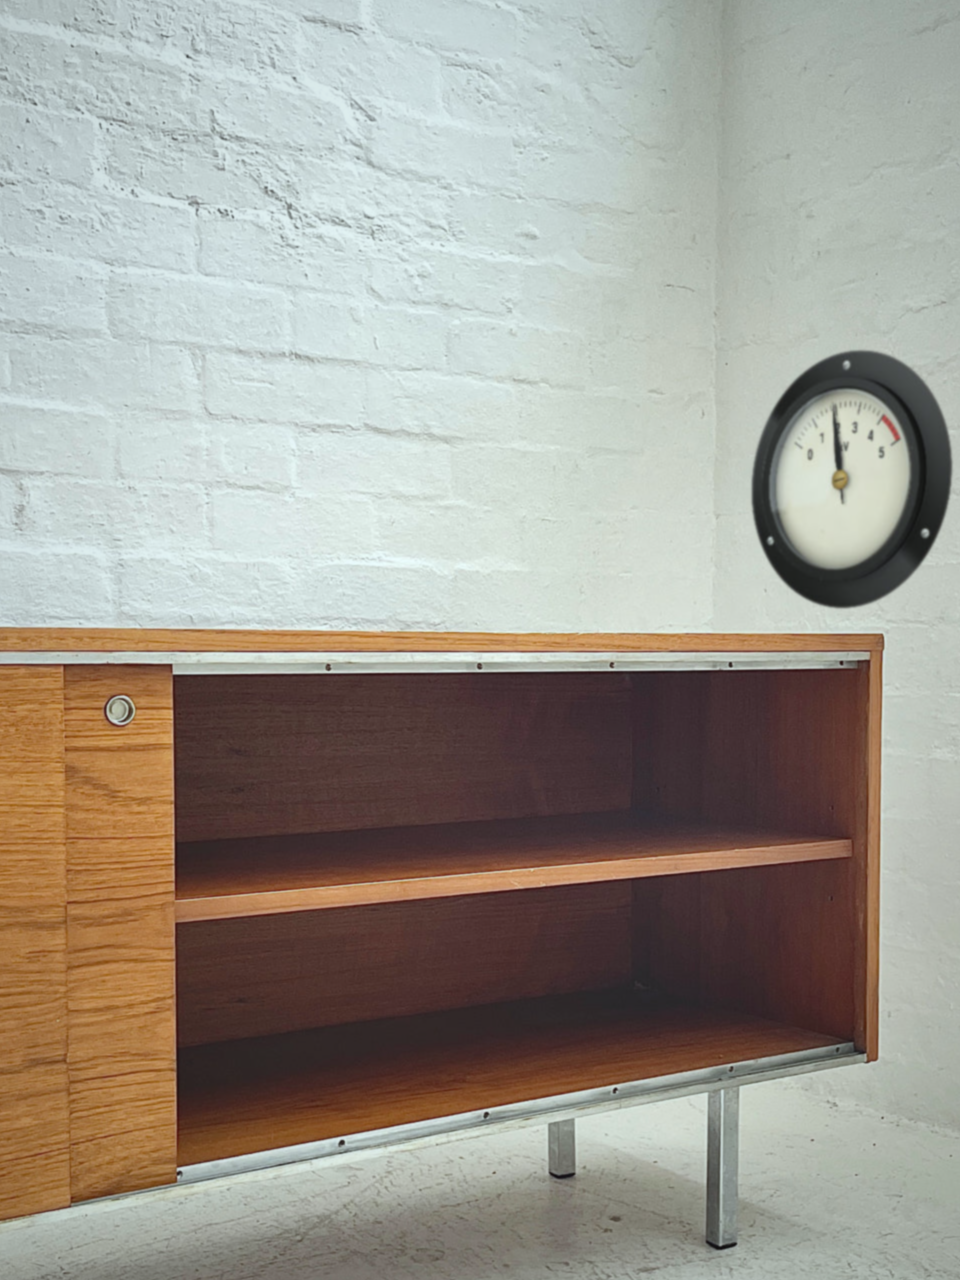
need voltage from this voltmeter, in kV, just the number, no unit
2
